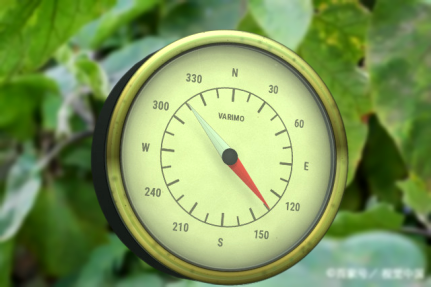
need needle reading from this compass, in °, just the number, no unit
135
